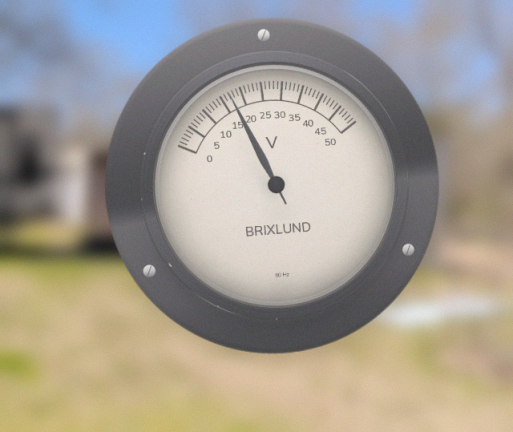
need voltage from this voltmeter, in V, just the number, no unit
17
